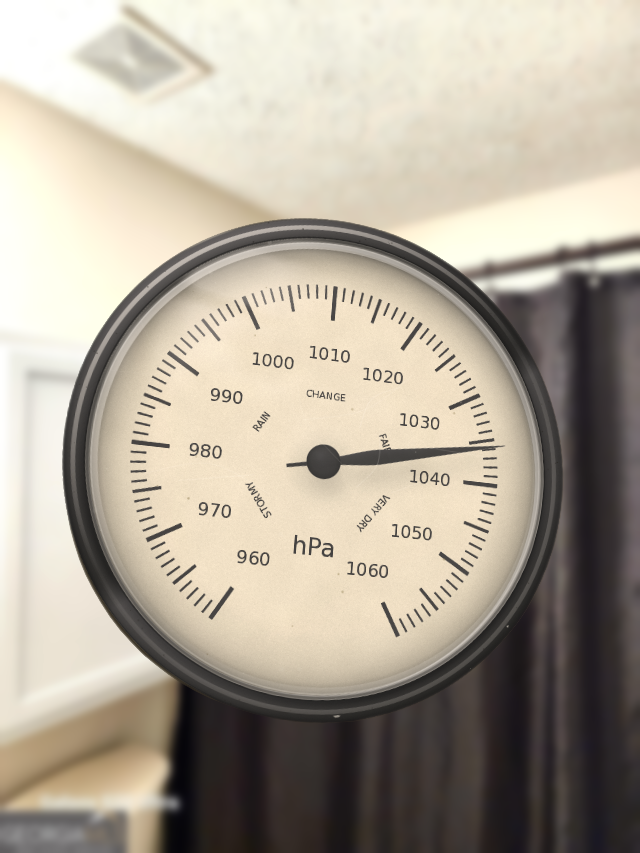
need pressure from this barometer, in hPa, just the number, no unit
1036
